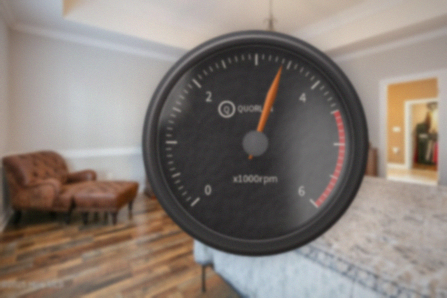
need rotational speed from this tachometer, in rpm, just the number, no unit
3400
